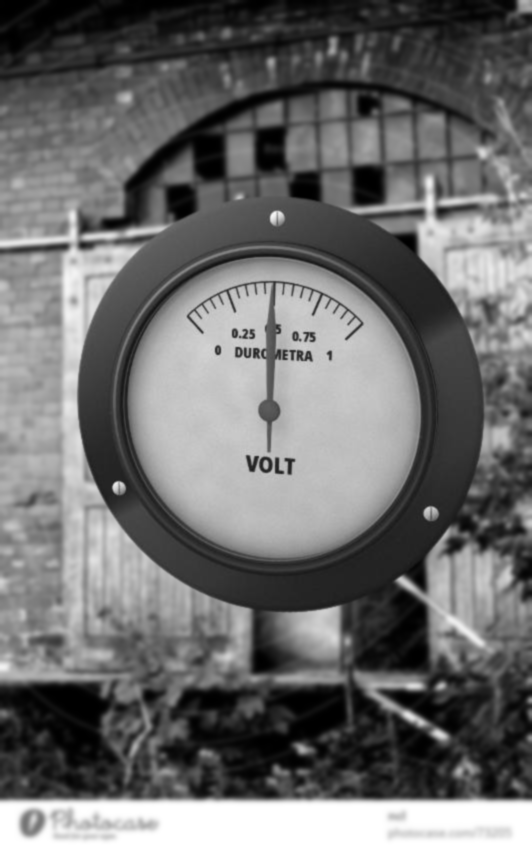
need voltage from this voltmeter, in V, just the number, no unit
0.5
